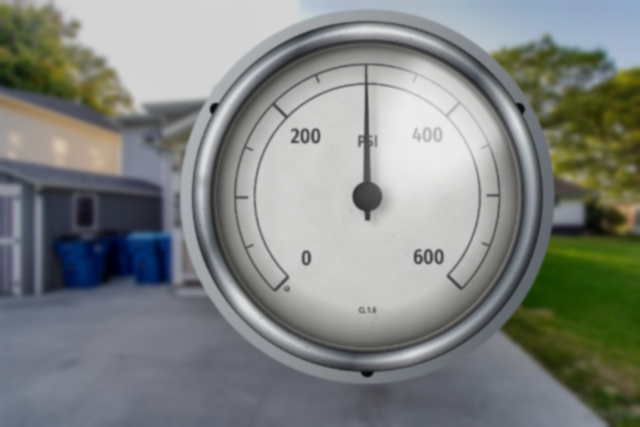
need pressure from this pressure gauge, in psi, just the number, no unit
300
